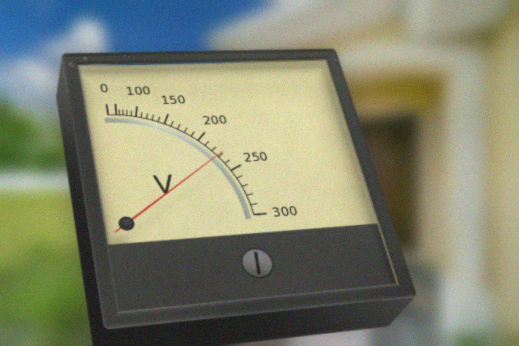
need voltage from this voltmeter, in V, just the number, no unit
230
